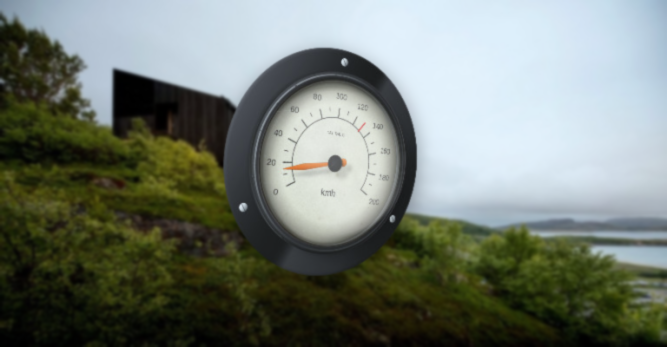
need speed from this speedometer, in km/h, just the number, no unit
15
